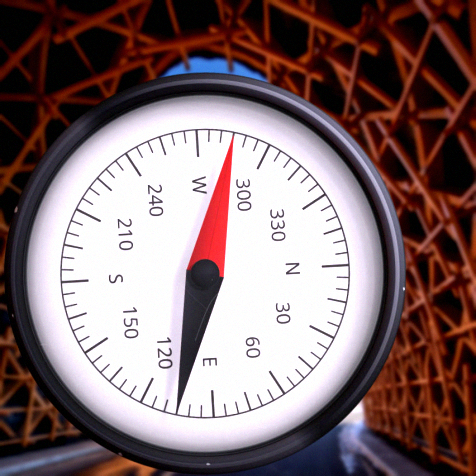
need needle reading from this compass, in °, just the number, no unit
285
